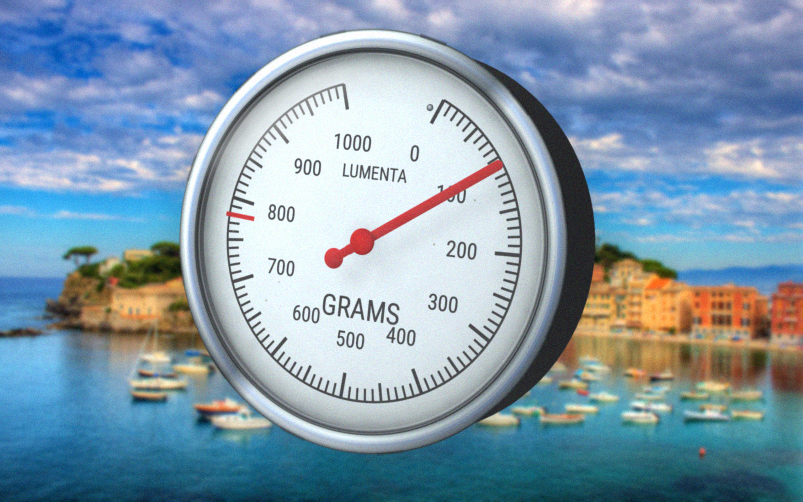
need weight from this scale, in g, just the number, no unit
100
